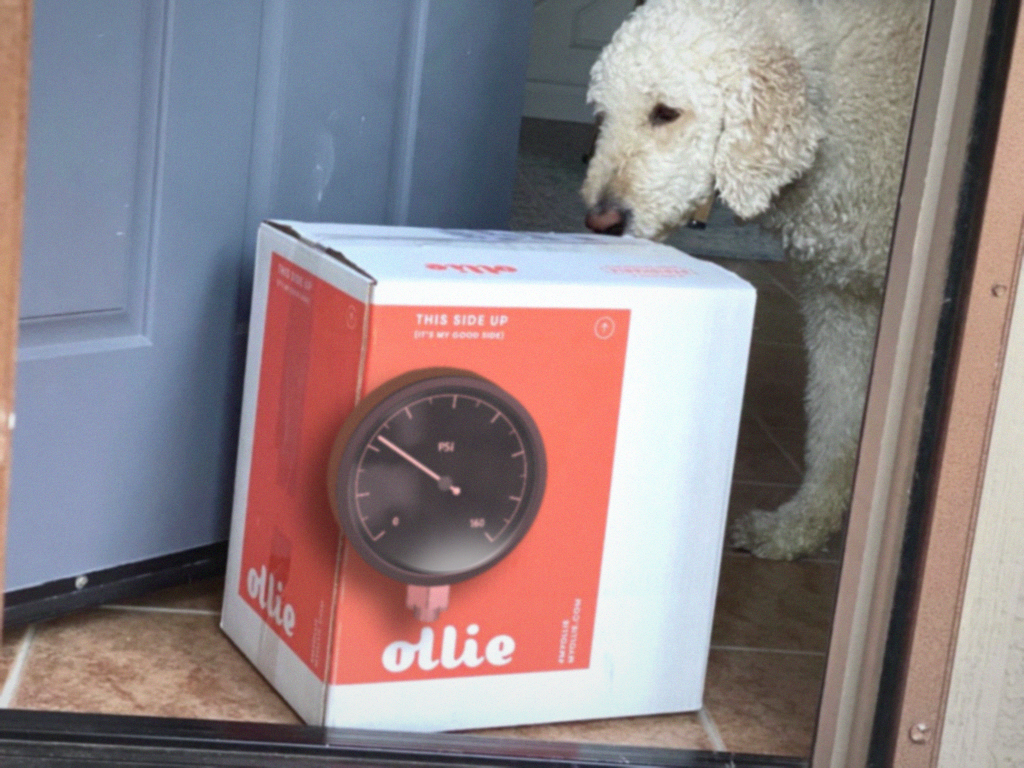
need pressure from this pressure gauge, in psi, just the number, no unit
45
